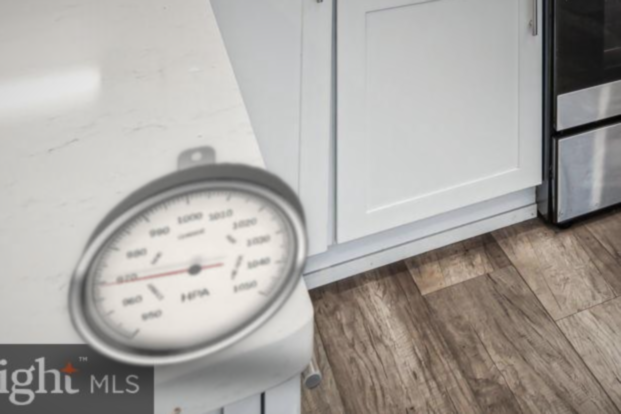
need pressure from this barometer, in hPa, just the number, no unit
970
